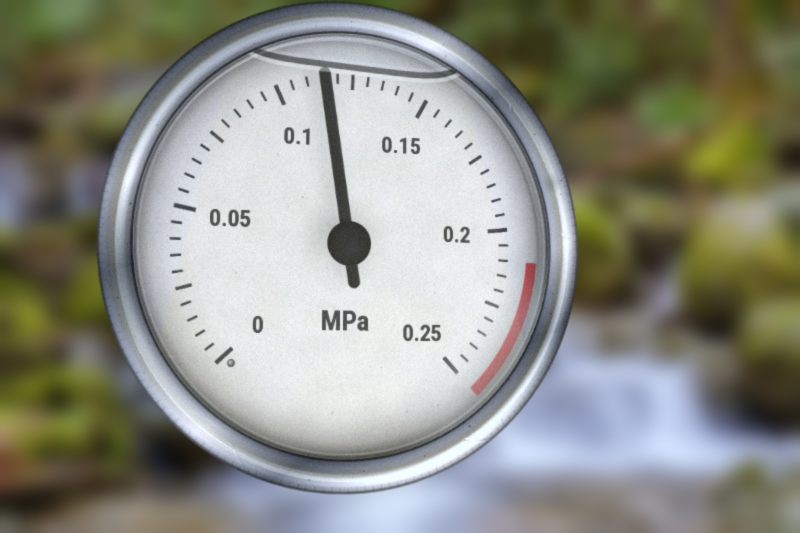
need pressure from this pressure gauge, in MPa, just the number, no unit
0.115
